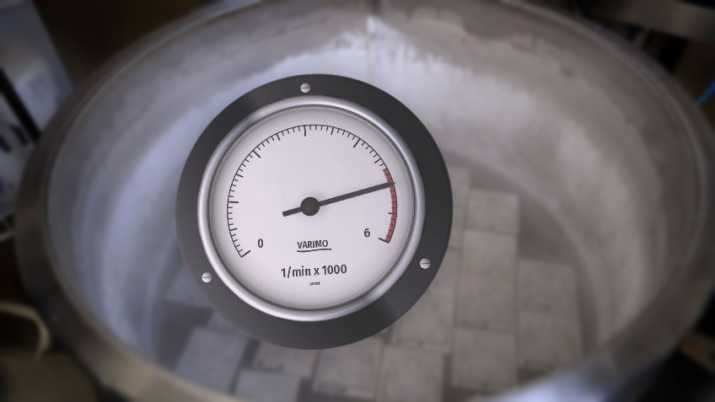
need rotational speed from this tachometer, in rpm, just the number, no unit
5000
